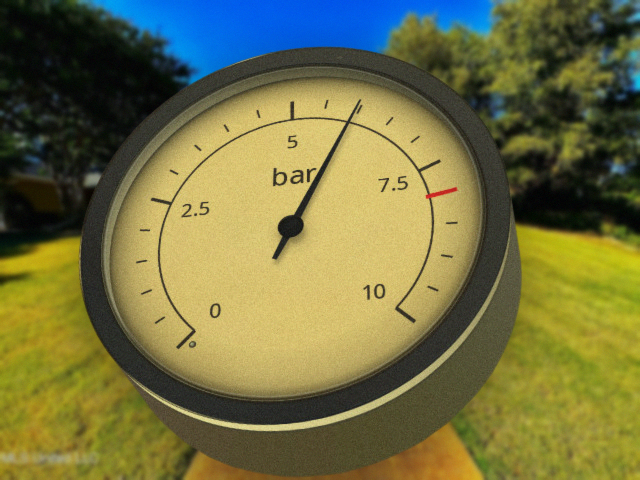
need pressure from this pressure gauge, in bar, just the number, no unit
6
